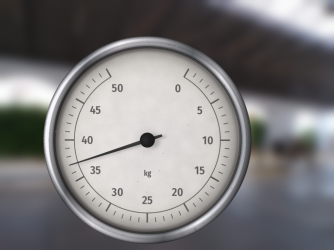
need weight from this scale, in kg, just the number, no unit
37
